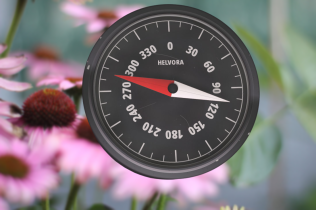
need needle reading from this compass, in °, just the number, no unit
285
